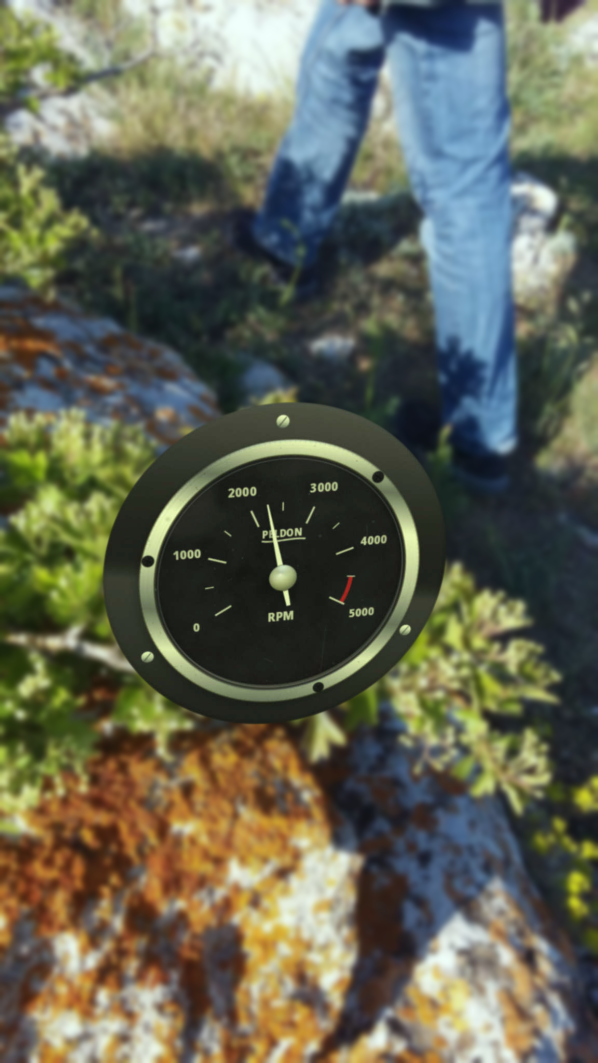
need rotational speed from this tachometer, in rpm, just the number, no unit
2250
